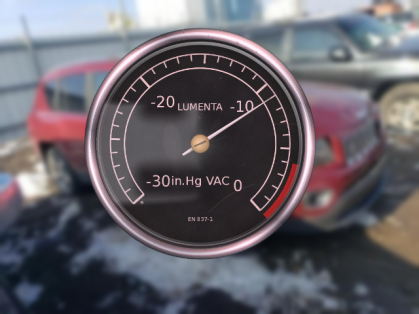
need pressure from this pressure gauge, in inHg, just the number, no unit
-9
